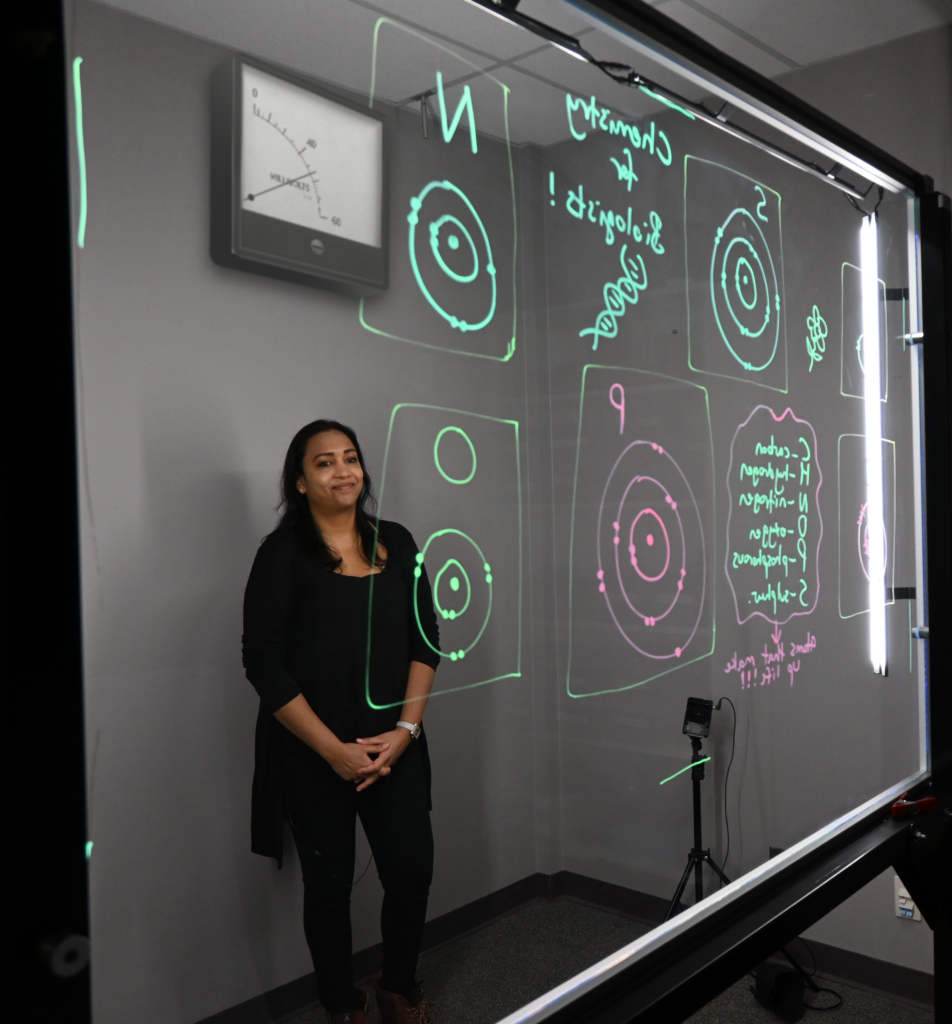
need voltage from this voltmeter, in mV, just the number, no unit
47.5
